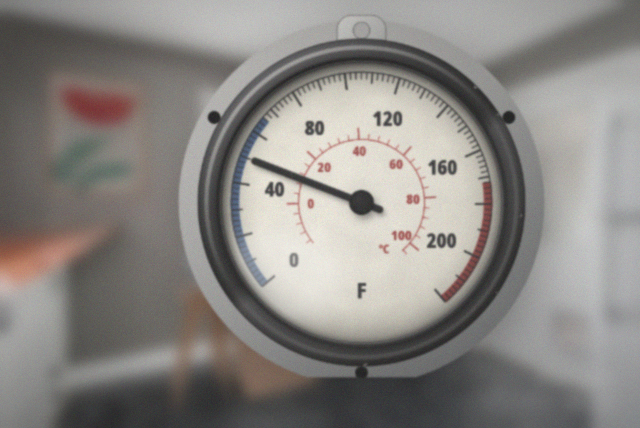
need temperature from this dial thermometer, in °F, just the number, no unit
50
